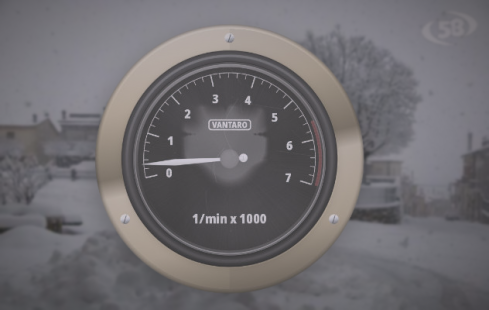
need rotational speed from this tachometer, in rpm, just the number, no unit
300
